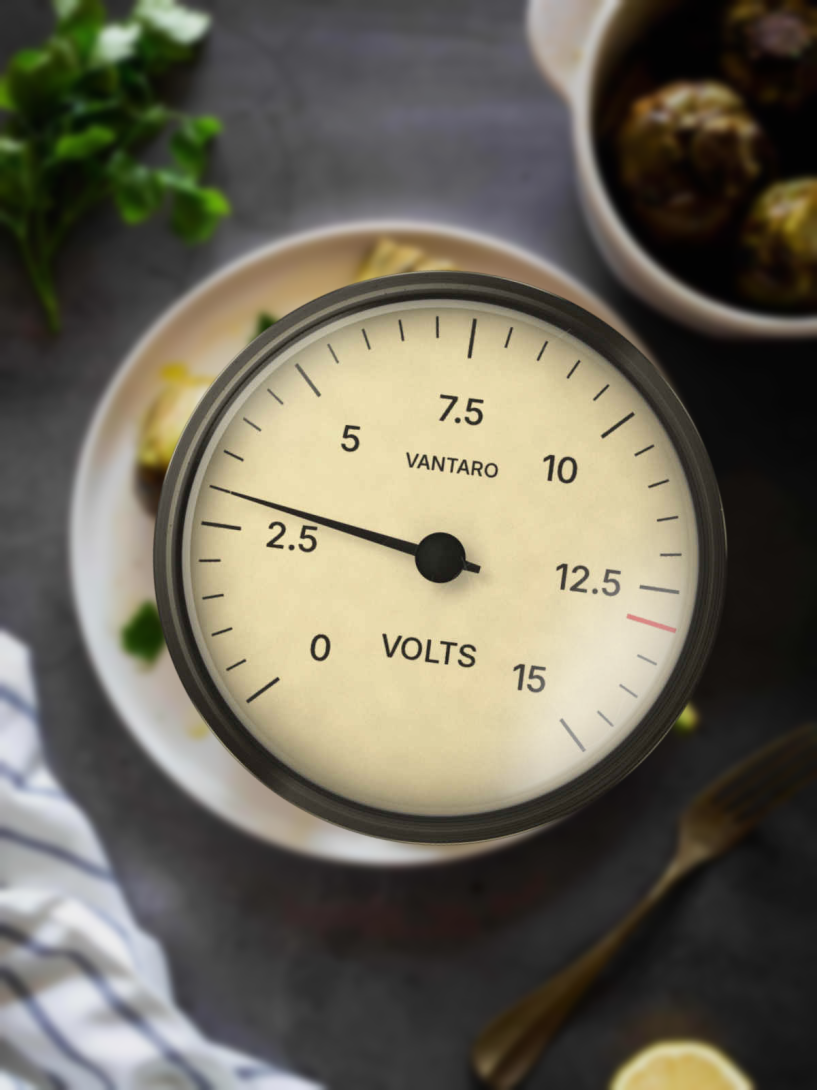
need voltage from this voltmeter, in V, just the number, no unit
3
